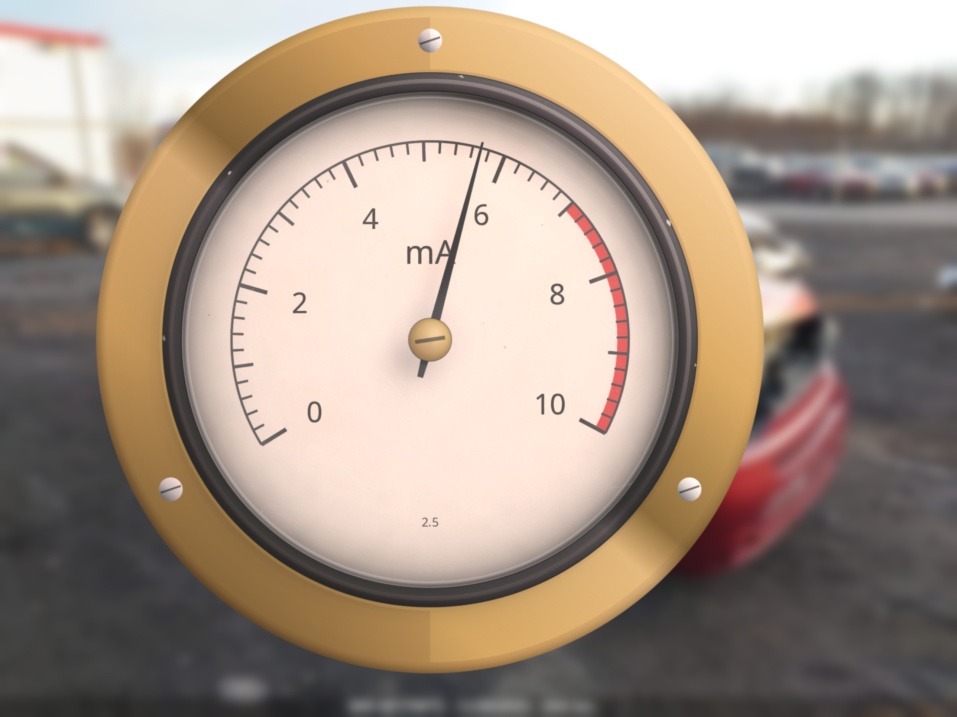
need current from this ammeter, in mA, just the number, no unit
5.7
